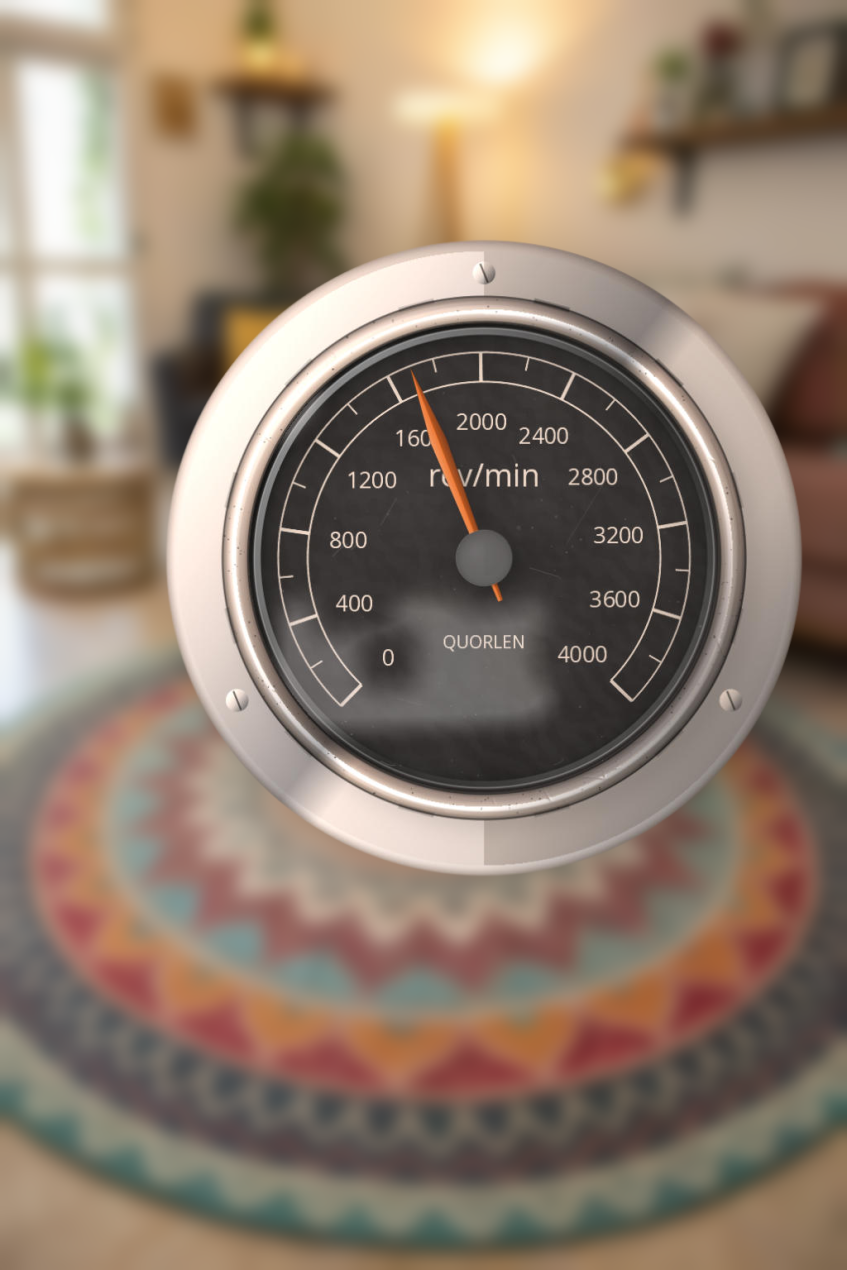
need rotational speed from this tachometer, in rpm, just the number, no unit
1700
